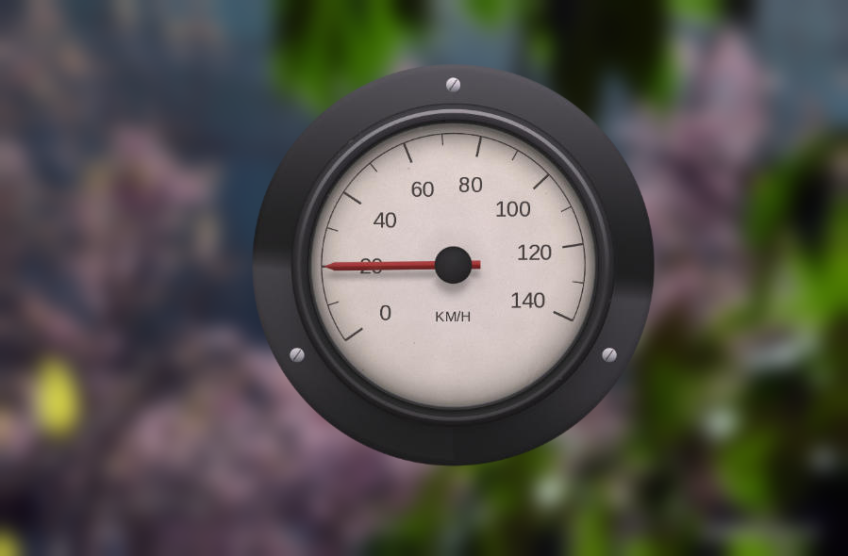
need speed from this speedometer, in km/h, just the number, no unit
20
